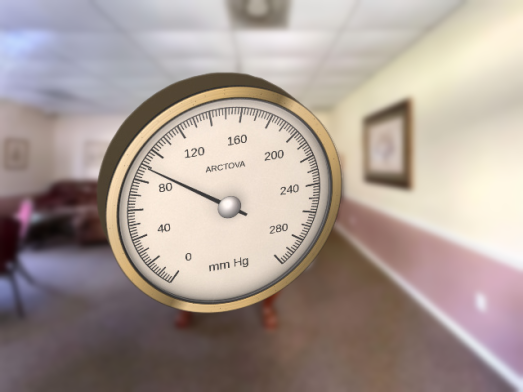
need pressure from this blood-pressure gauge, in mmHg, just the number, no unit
90
